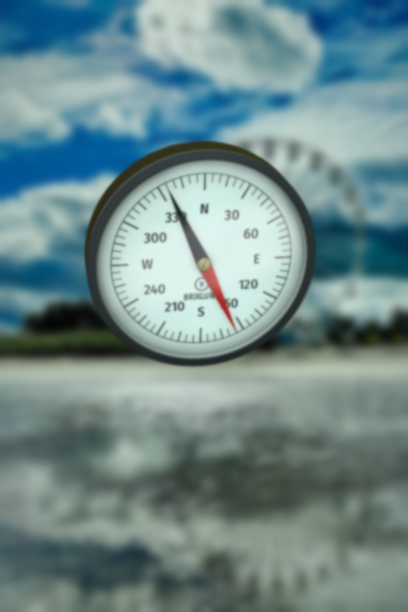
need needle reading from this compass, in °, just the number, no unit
155
